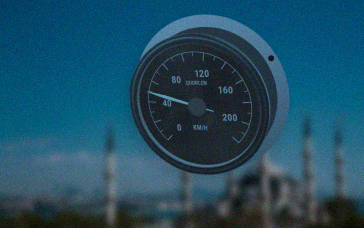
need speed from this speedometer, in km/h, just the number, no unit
50
